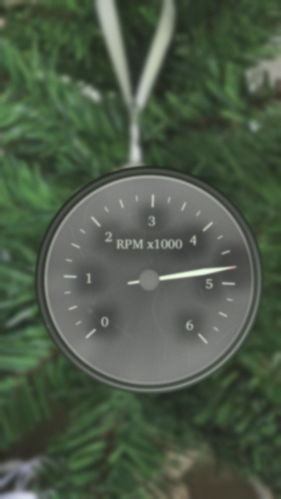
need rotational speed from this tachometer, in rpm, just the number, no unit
4750
